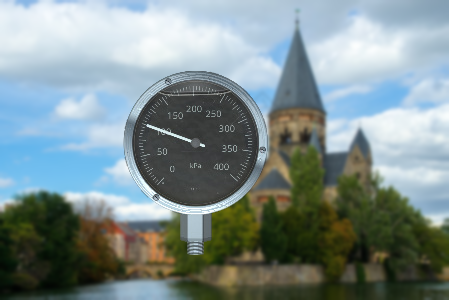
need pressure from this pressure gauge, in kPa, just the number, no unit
100
